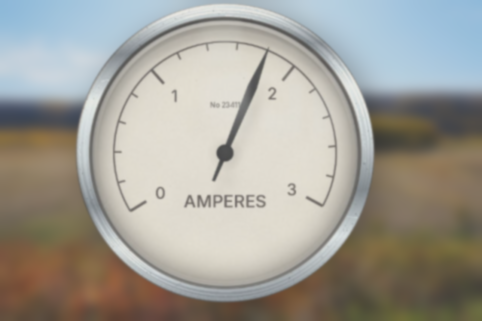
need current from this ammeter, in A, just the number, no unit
1.8
